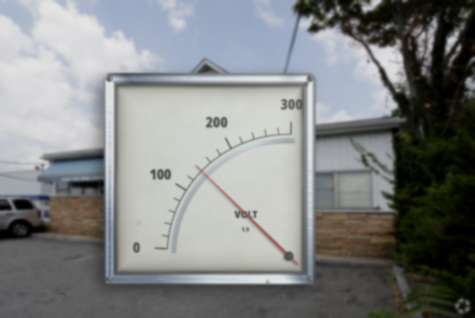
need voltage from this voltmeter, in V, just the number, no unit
140
